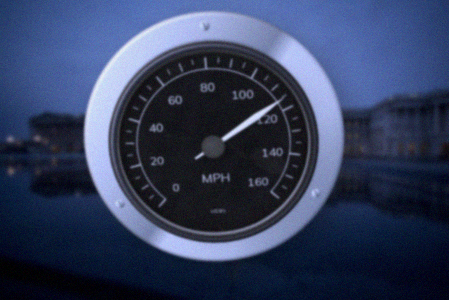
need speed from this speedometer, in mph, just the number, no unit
115
